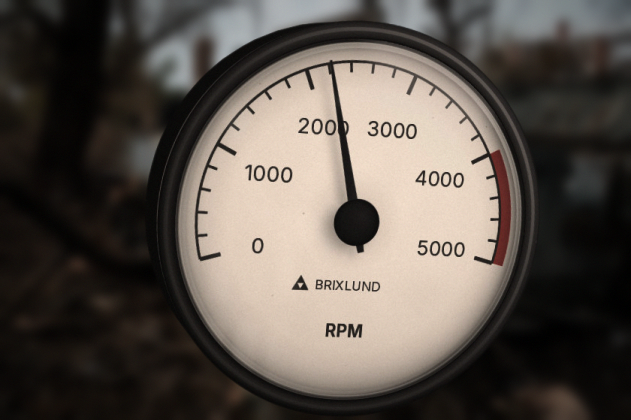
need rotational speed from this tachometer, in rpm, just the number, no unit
2200
